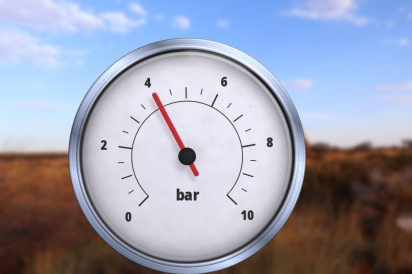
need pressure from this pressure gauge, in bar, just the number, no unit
4
